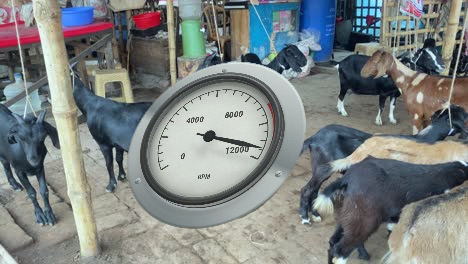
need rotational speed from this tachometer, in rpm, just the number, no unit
11500
